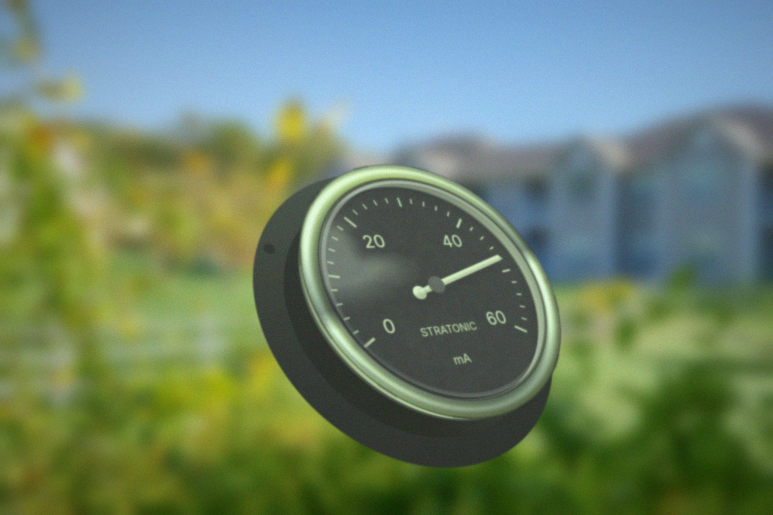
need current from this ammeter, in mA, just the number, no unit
48
